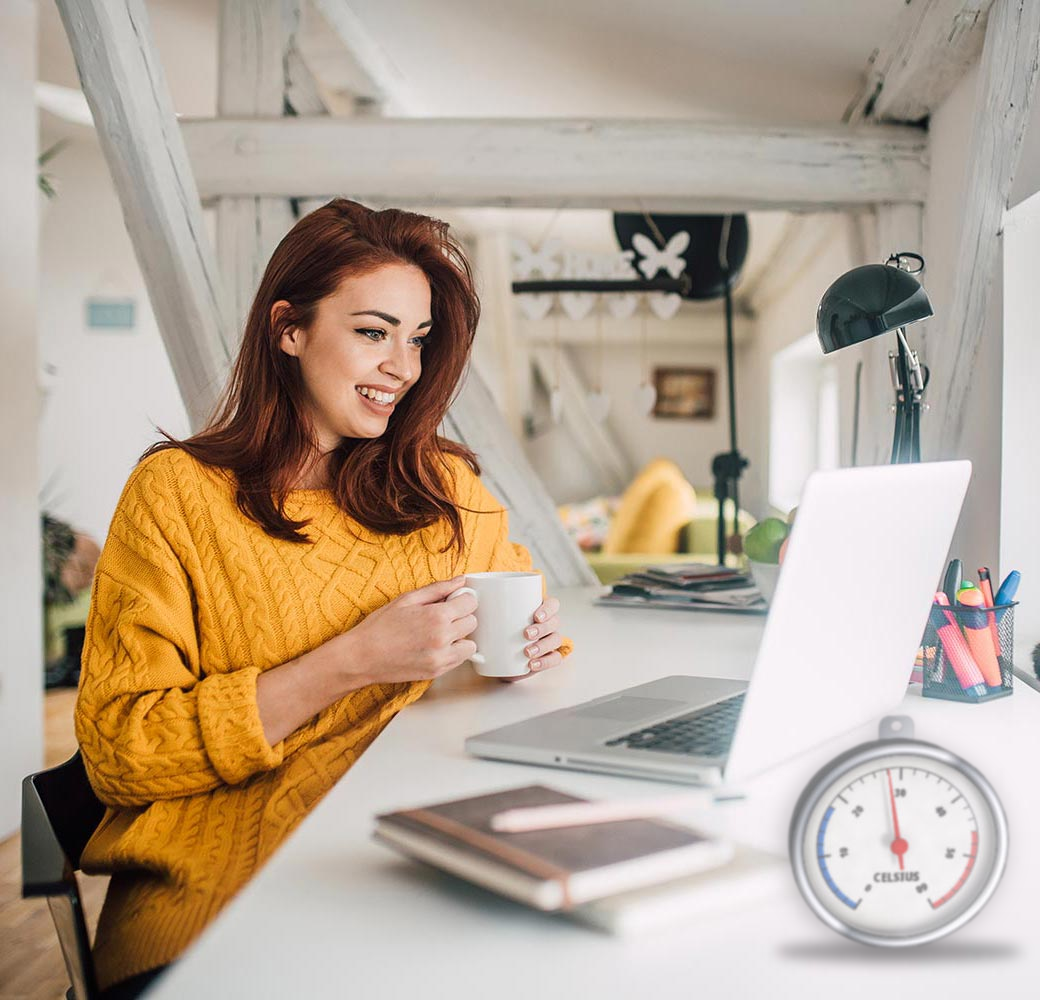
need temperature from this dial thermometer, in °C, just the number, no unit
28
